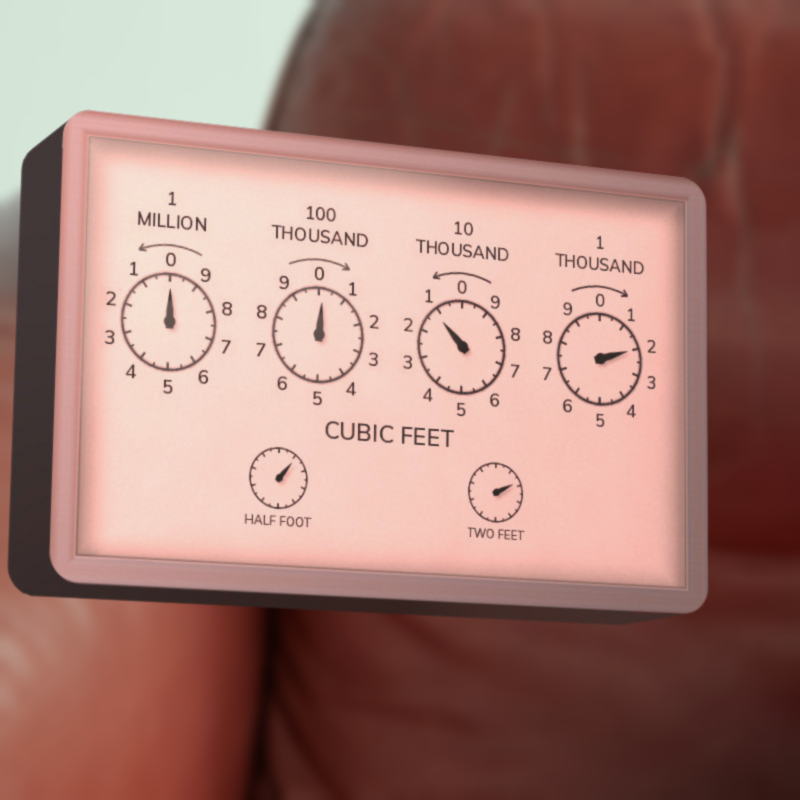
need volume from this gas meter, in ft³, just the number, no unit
1200
